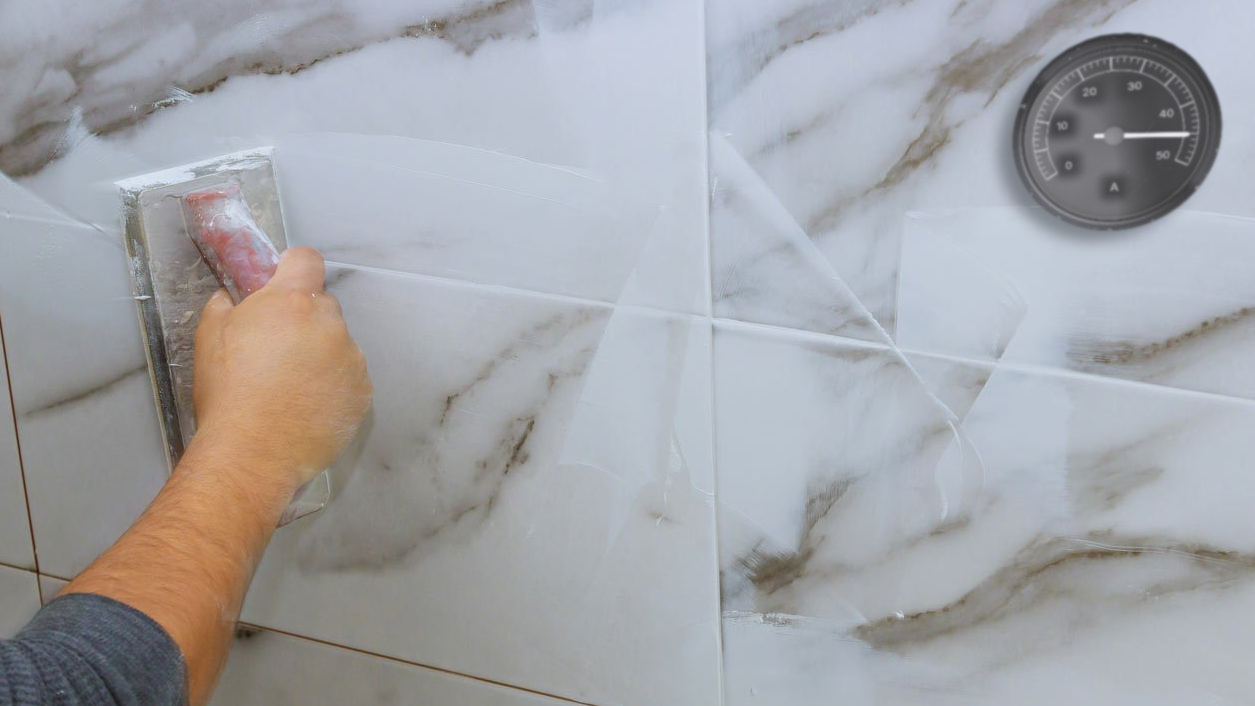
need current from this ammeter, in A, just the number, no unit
45
